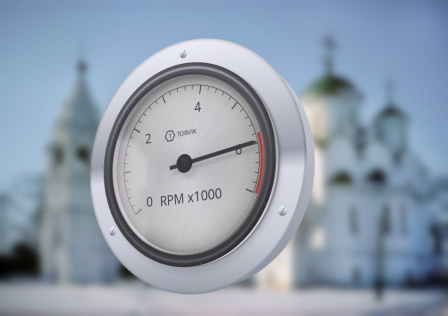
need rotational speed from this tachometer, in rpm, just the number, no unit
6000
